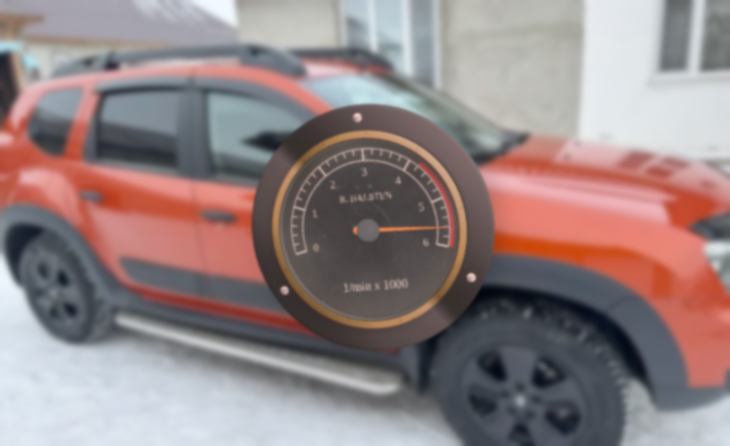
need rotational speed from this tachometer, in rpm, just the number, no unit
5600
